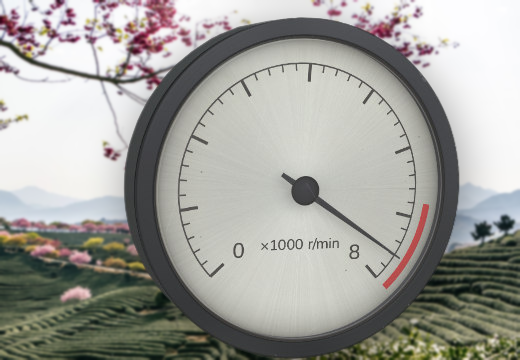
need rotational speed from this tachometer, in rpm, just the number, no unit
7600
